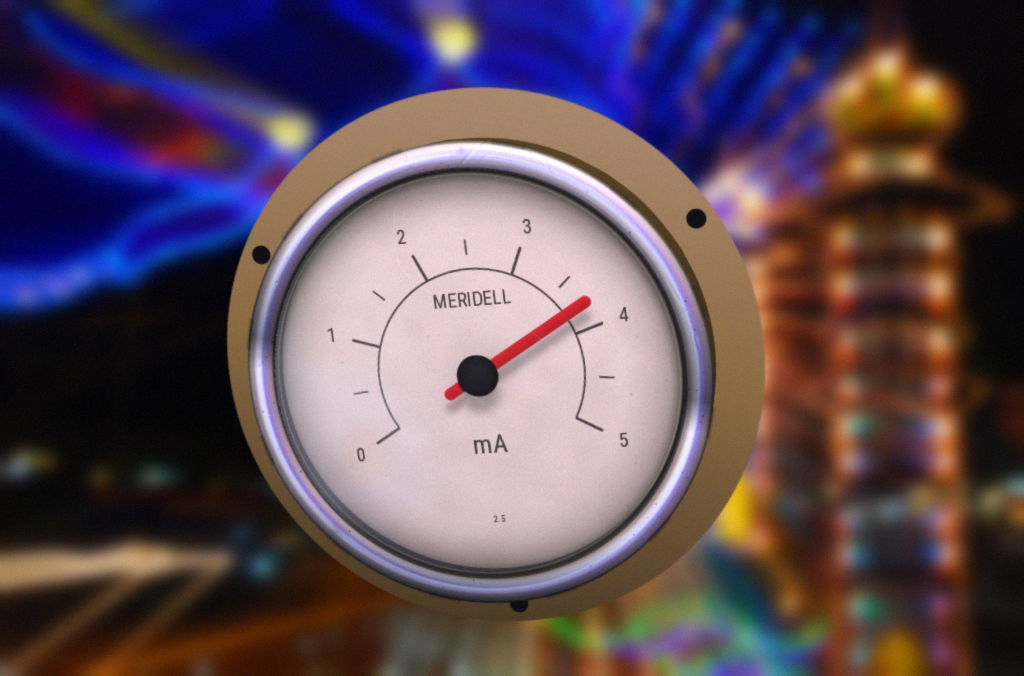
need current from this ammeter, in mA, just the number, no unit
3.75
